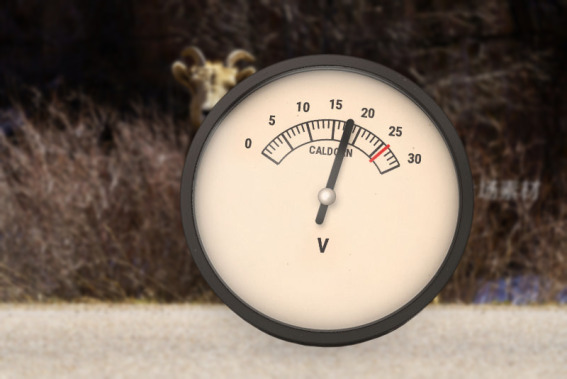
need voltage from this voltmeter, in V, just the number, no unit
18
